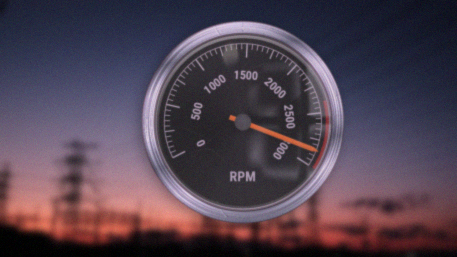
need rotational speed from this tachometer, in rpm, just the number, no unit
2850
